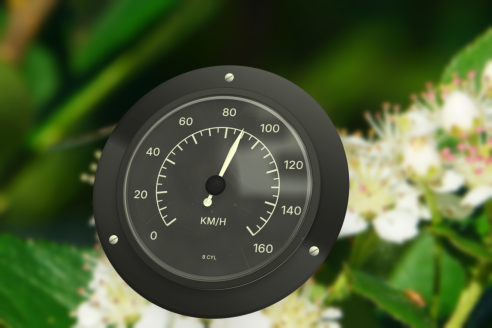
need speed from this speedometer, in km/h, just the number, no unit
90
